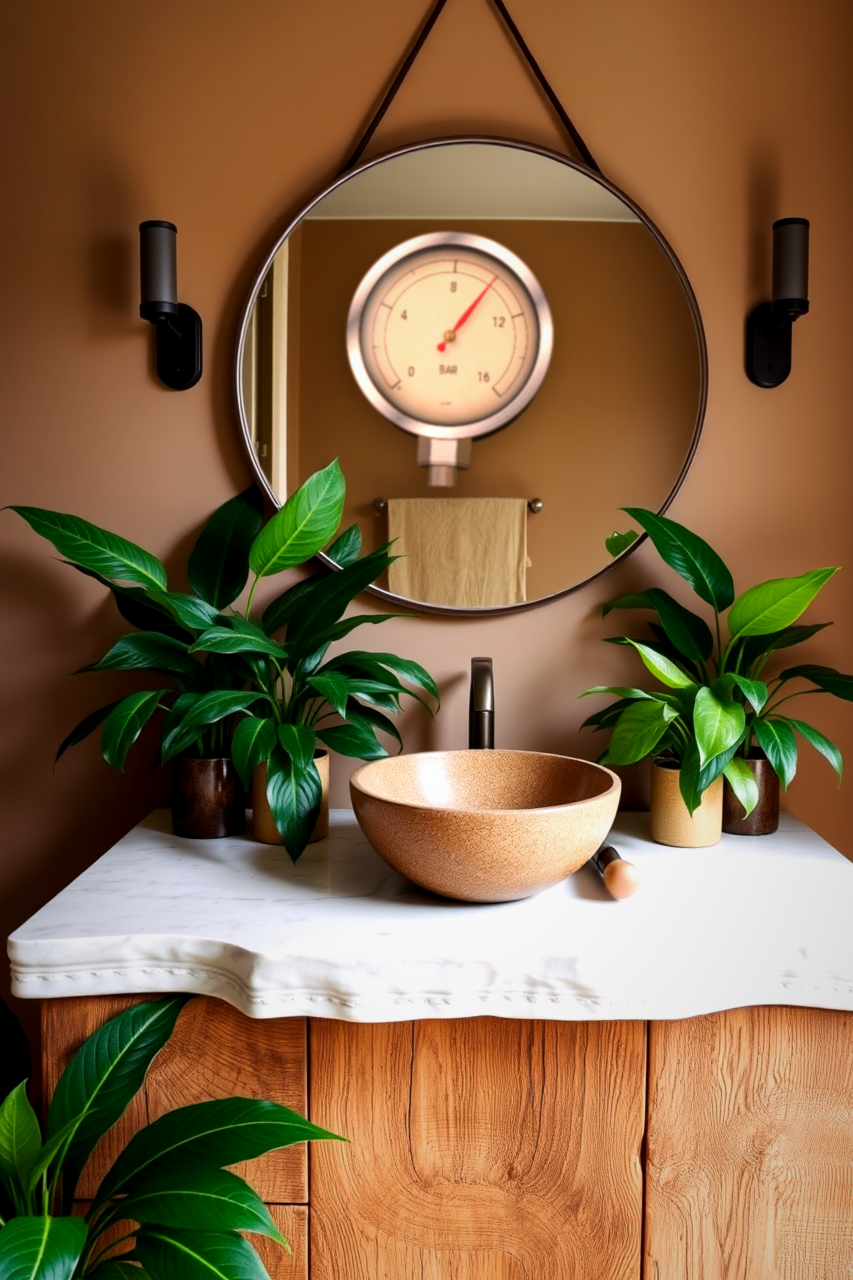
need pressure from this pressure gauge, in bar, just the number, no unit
10
